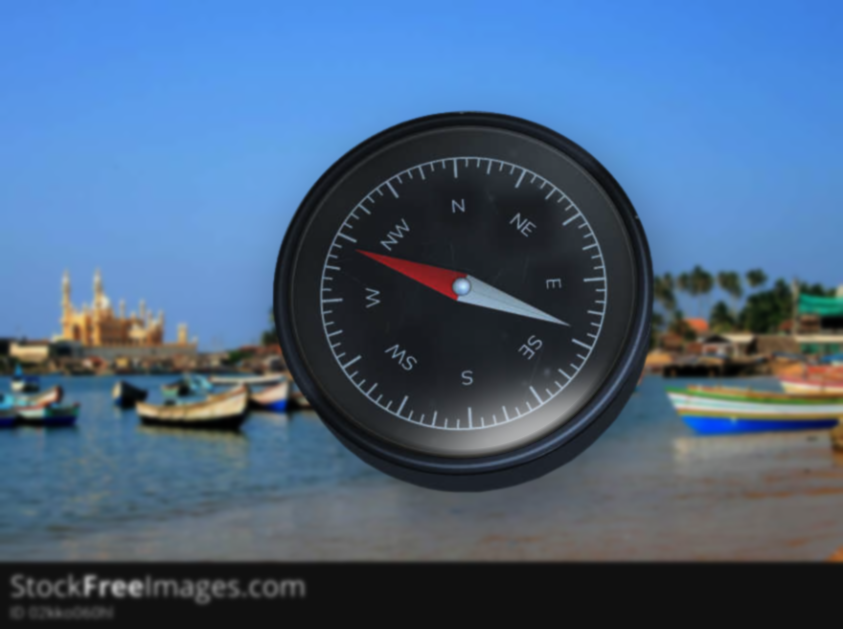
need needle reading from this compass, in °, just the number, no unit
295
